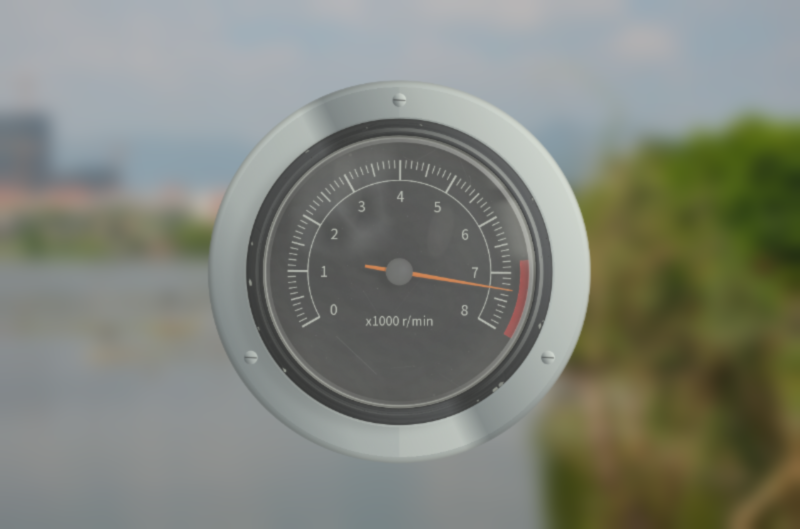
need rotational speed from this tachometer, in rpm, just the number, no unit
7300
